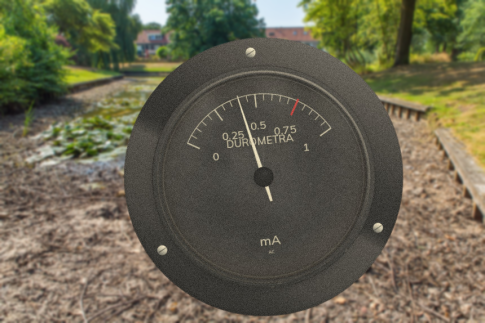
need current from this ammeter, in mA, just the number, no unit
0.4
